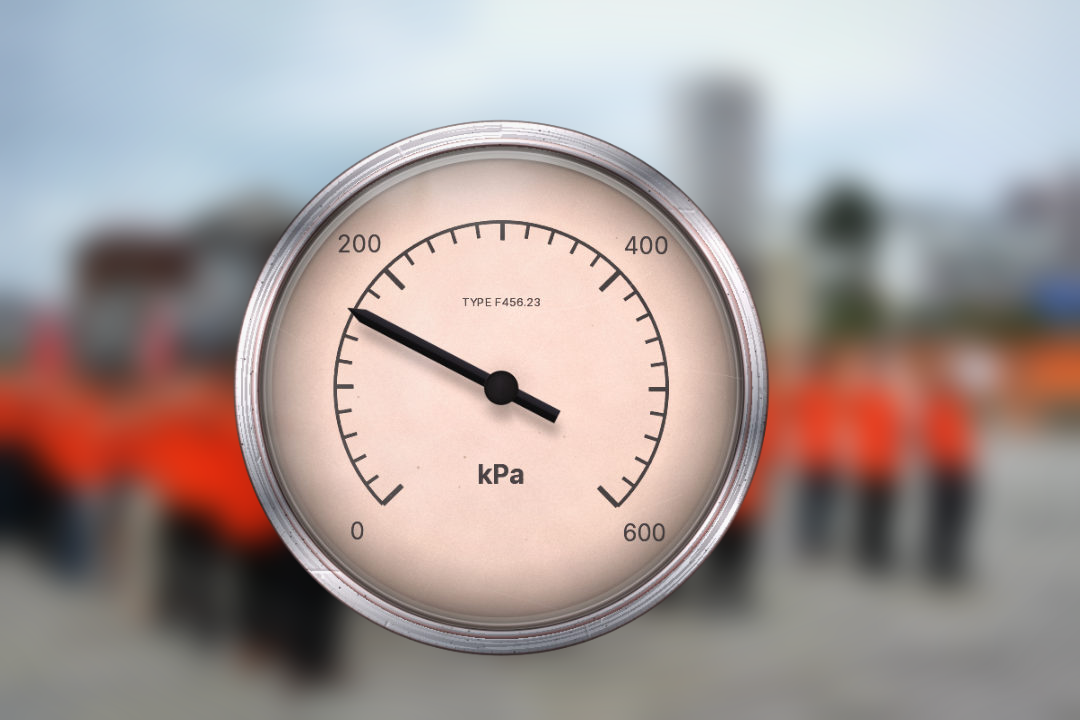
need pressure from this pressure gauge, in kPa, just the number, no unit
160
